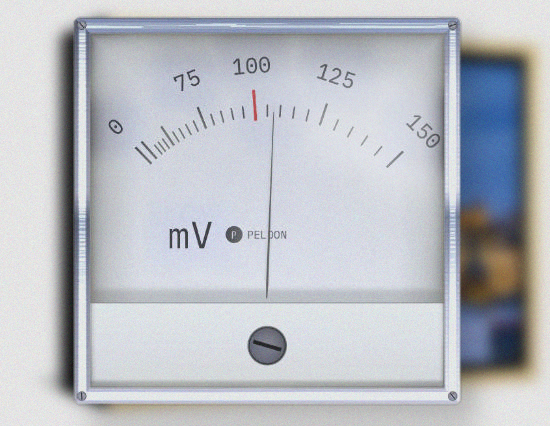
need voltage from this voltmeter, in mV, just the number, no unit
107.5
